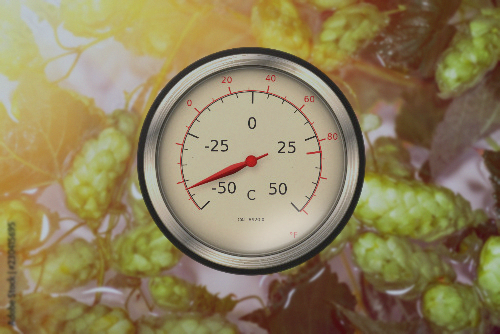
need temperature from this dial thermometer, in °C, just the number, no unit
-42.5
